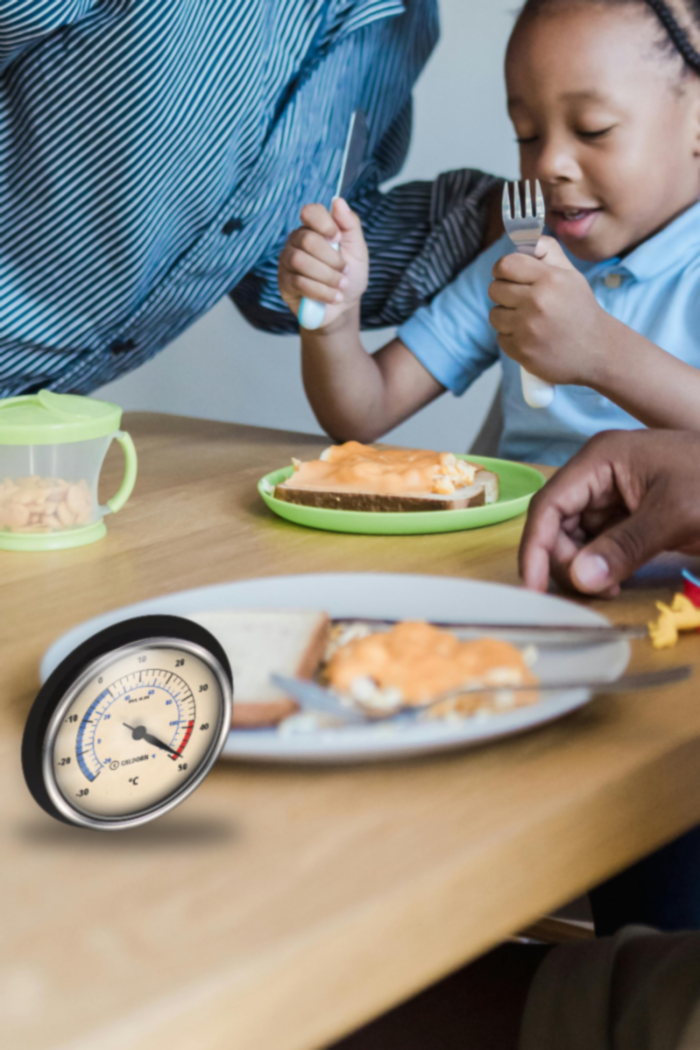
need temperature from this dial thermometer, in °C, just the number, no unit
48
